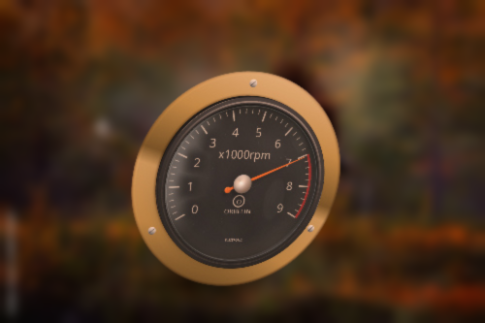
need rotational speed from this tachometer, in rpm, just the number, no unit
7000
